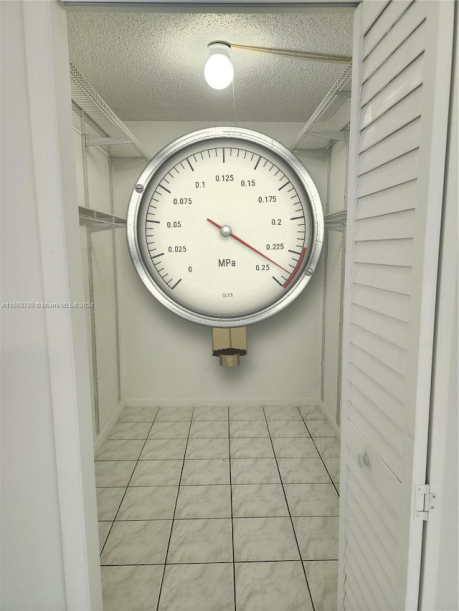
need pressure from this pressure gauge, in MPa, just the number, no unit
0.24
